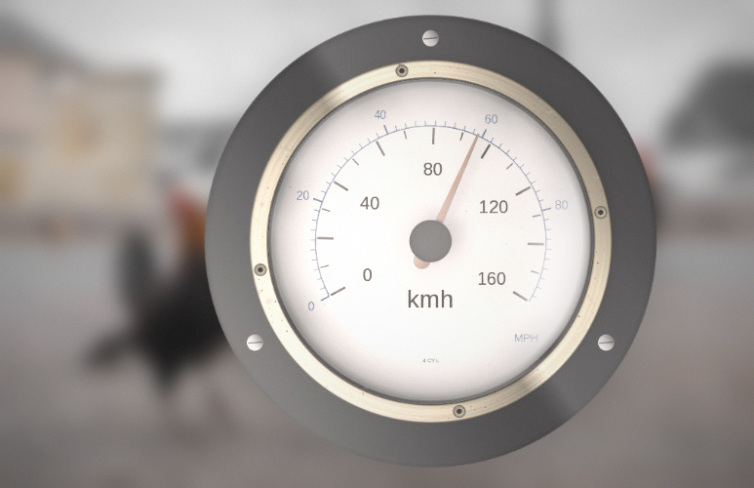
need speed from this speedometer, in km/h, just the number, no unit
95
